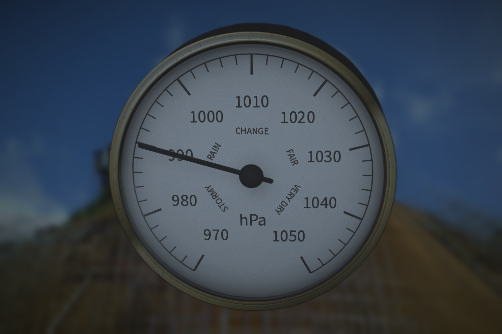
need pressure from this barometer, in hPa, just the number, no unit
990
